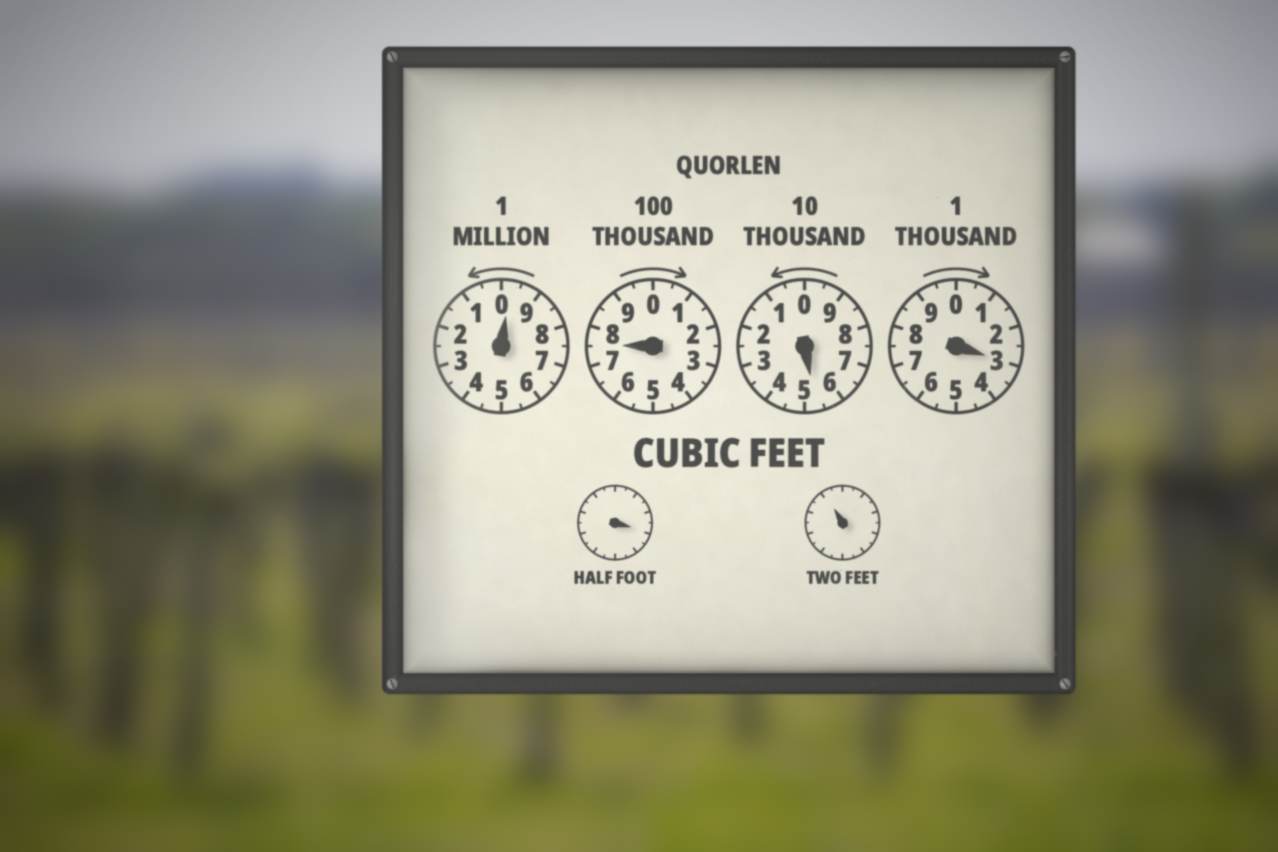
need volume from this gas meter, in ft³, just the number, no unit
975300
